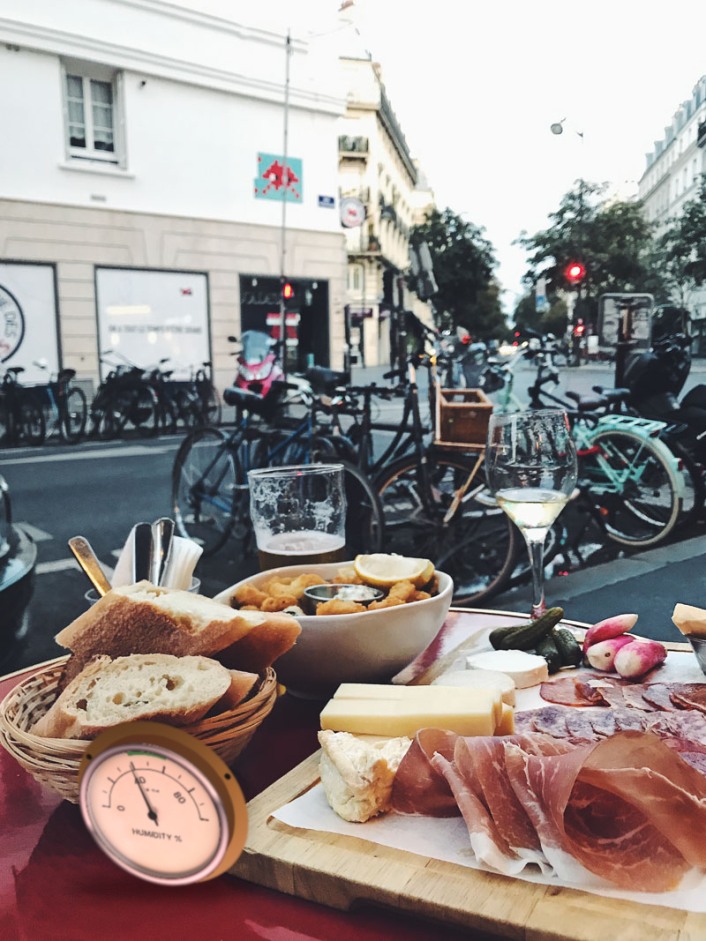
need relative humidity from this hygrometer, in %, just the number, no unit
40
